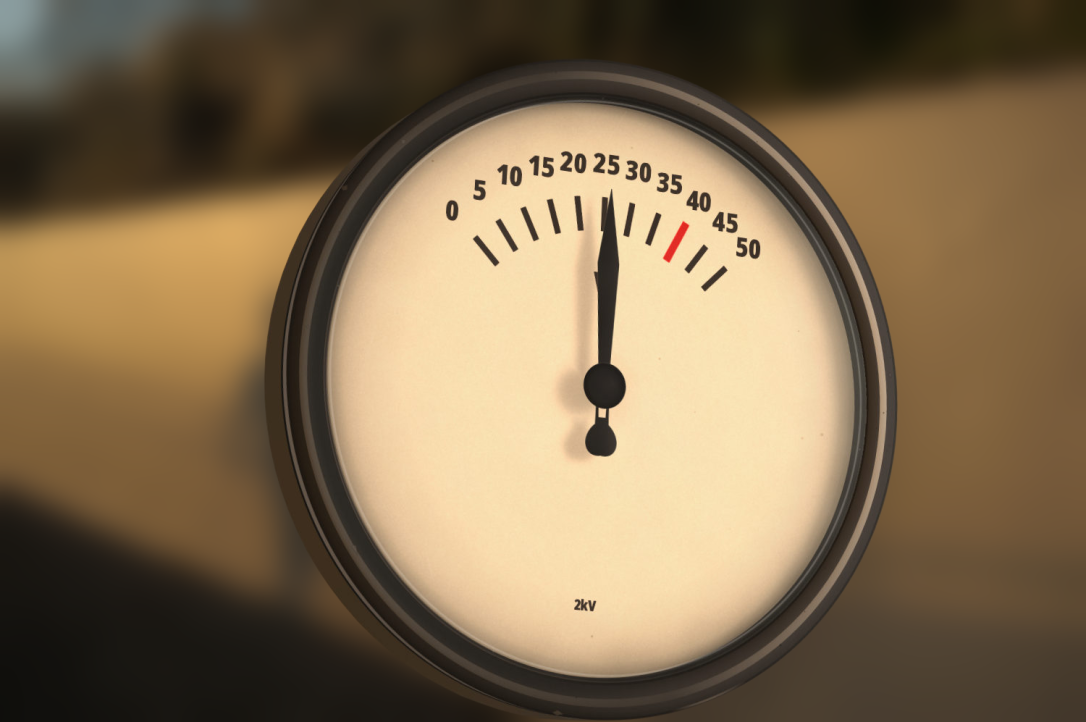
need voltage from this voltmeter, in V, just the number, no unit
25
